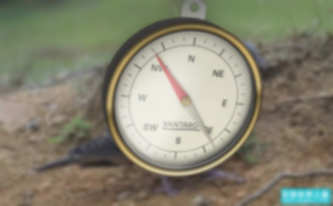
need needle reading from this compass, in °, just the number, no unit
320
